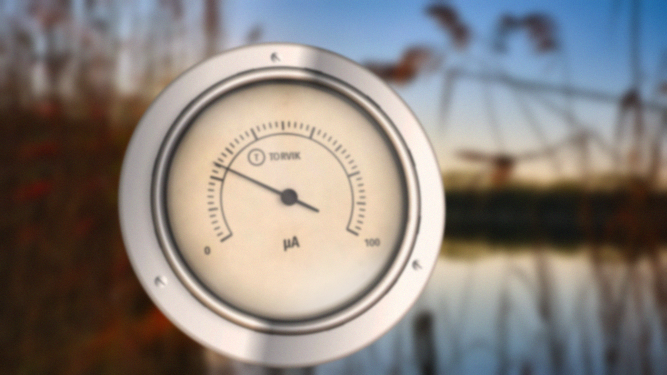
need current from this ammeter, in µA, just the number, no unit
24
